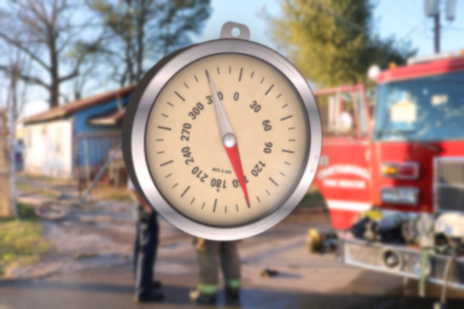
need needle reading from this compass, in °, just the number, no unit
150
